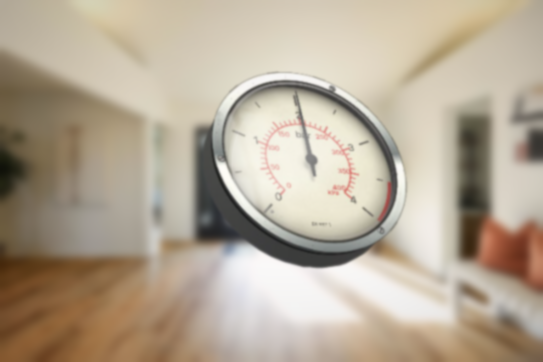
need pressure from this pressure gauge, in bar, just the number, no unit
2
